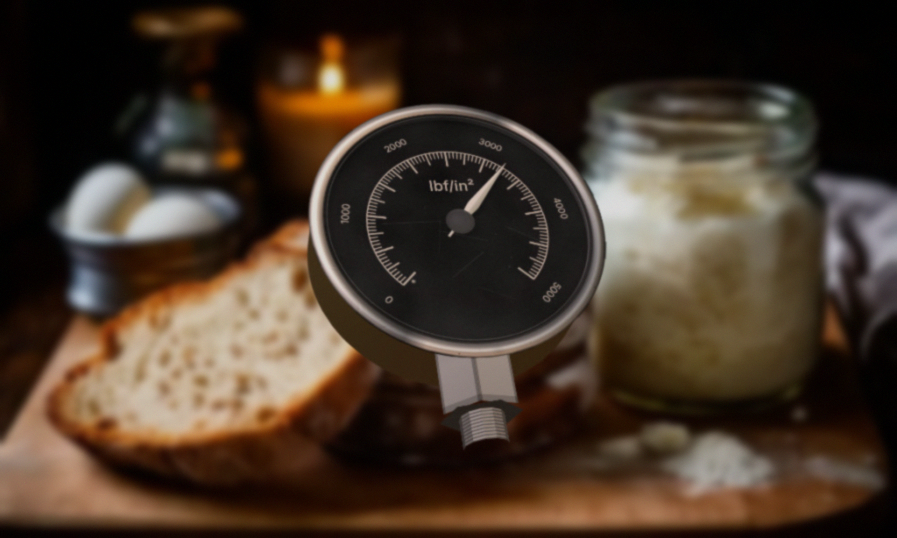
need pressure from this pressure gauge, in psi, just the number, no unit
3250
